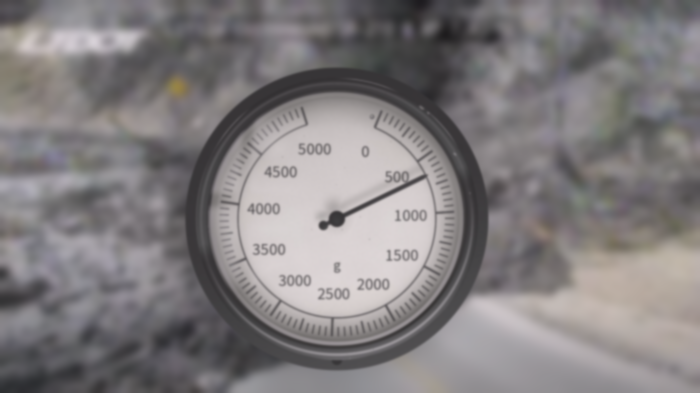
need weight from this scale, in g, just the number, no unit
650
